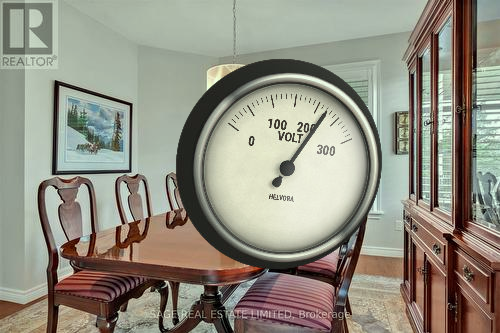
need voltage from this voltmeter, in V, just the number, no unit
220
